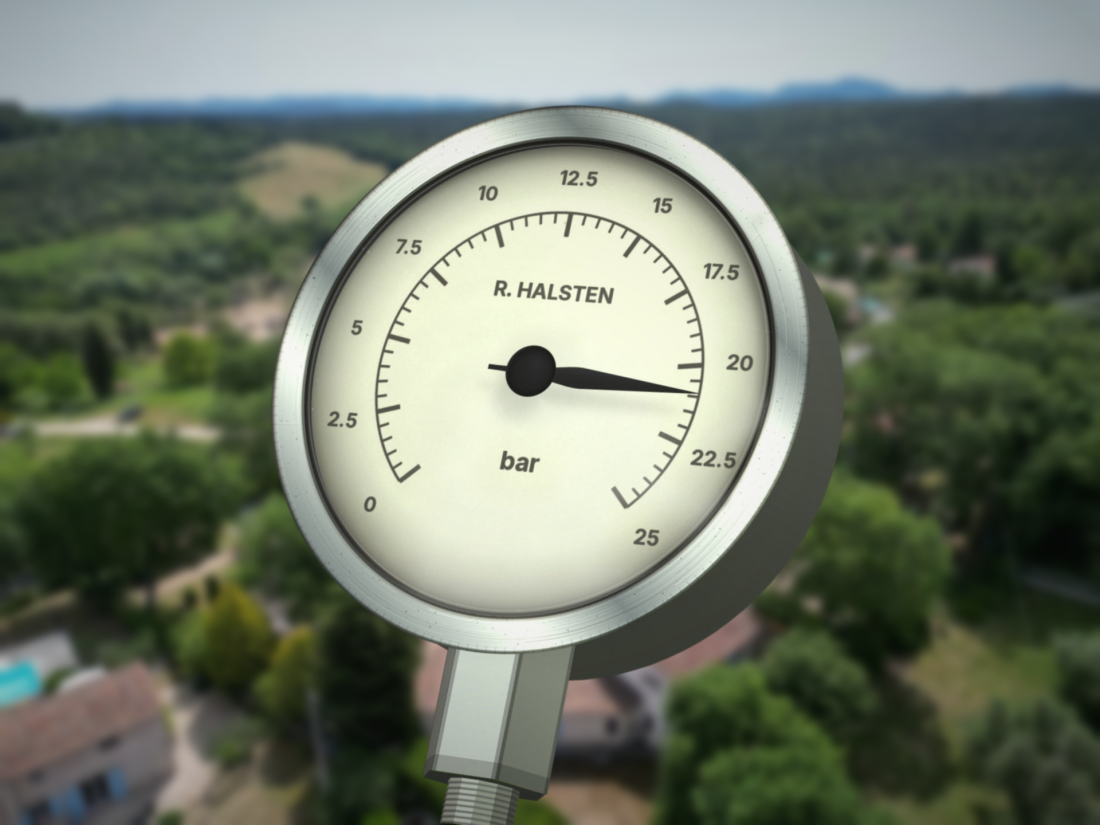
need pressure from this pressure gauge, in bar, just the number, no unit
21
